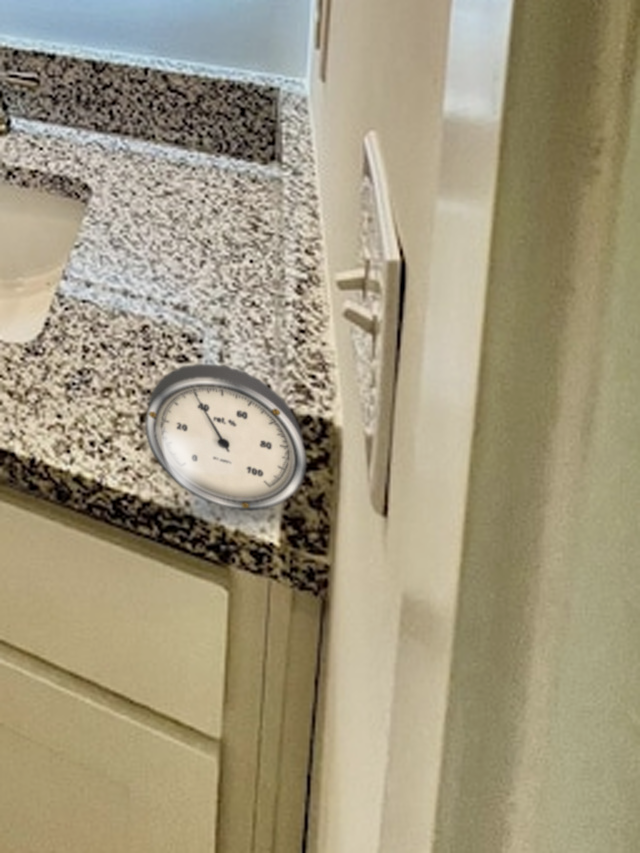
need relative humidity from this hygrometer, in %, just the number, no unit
40
